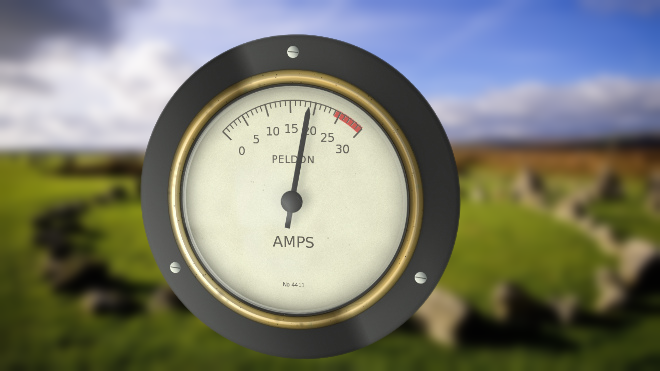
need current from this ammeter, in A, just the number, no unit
19
